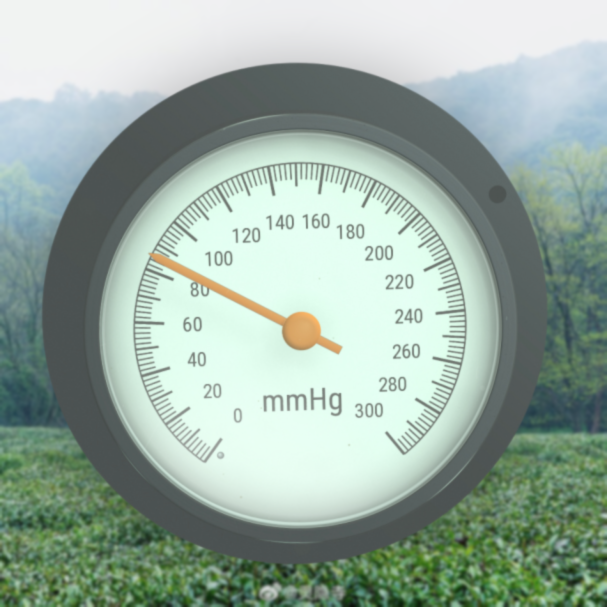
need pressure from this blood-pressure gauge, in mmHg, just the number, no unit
86
